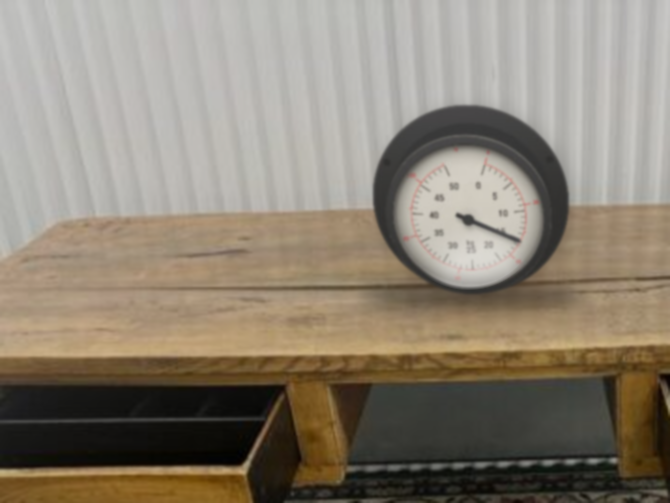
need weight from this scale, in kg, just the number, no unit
15
